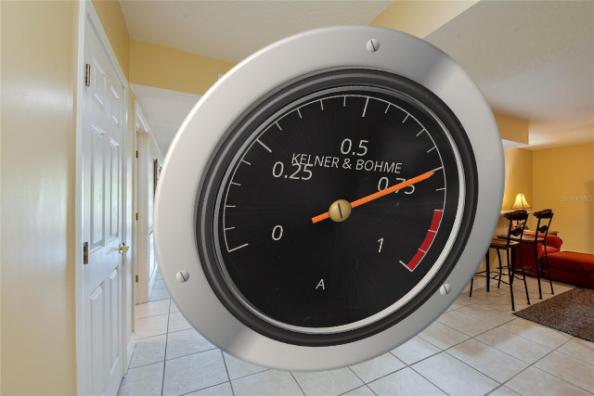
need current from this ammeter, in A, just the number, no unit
0.75
